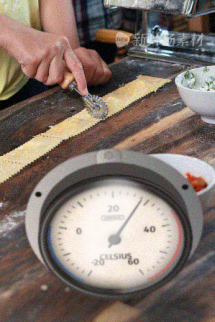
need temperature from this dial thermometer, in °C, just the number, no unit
28
